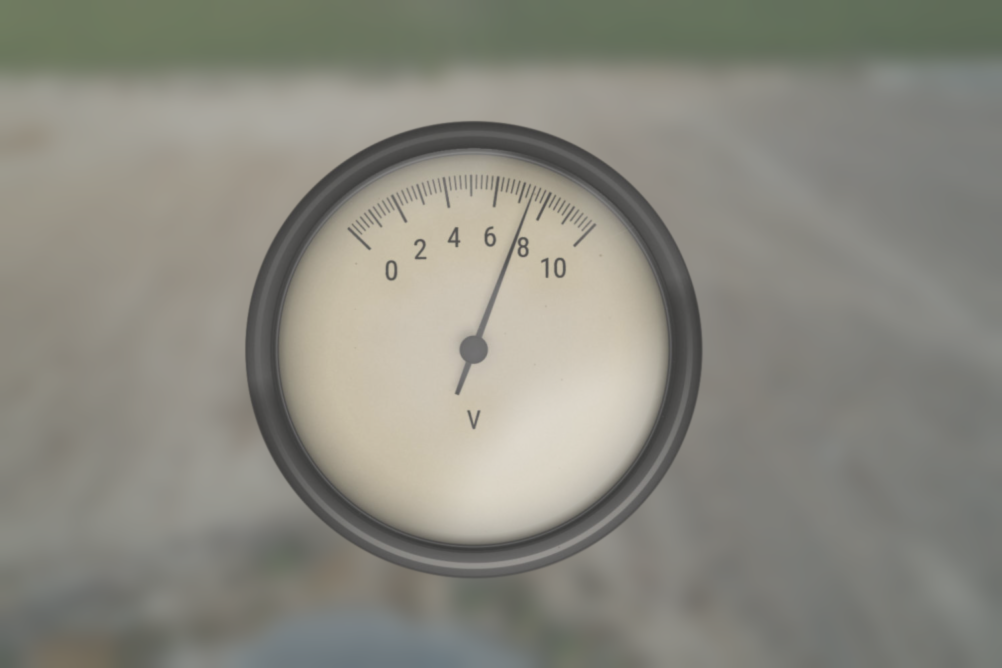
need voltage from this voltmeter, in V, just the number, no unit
7.4
